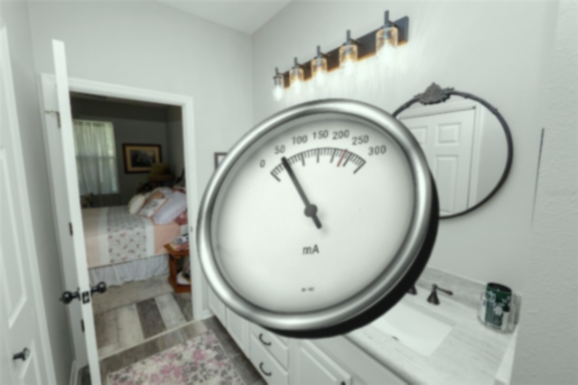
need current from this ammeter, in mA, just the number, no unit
50
